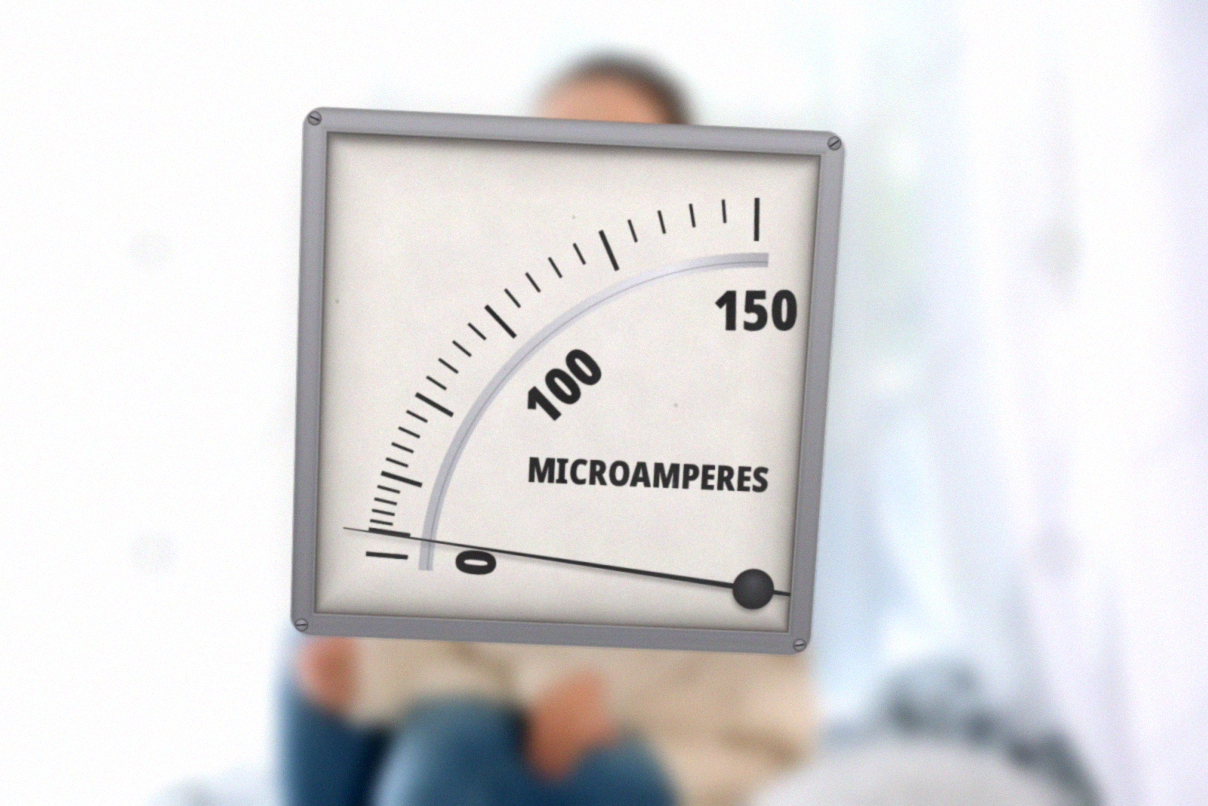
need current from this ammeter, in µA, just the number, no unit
25
